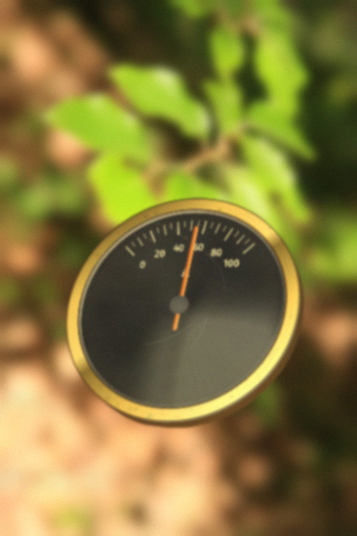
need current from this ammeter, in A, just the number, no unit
55
